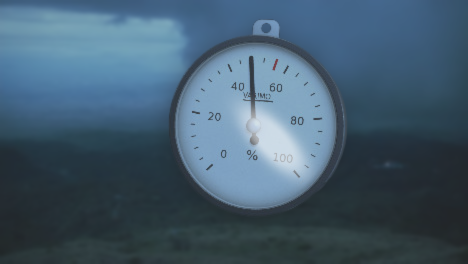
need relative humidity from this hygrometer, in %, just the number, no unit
48
